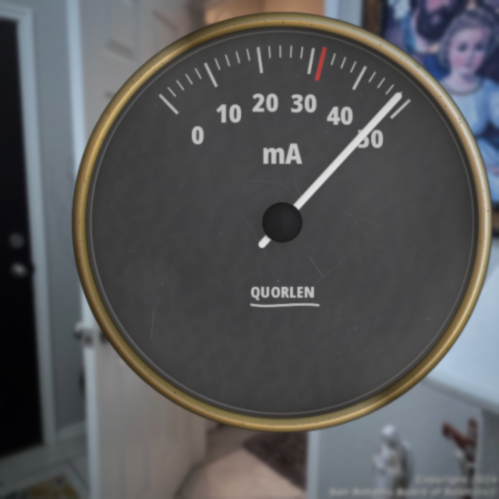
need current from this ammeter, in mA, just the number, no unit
48
